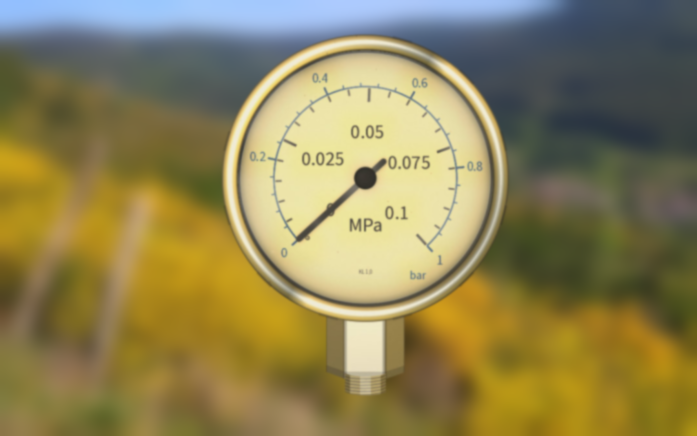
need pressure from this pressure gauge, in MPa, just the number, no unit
0
